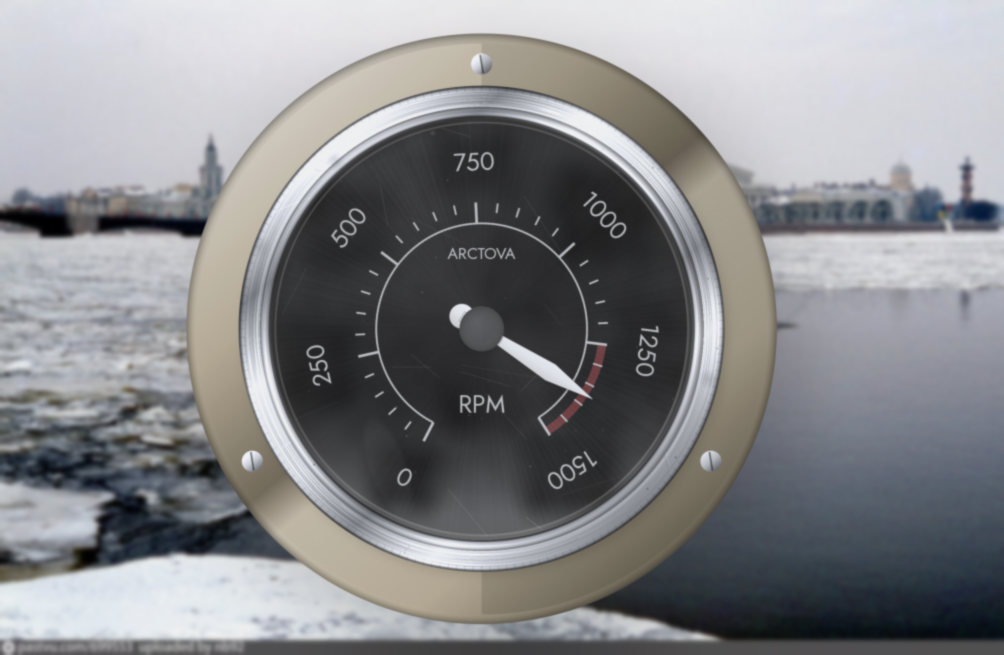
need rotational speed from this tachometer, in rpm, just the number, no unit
1375
